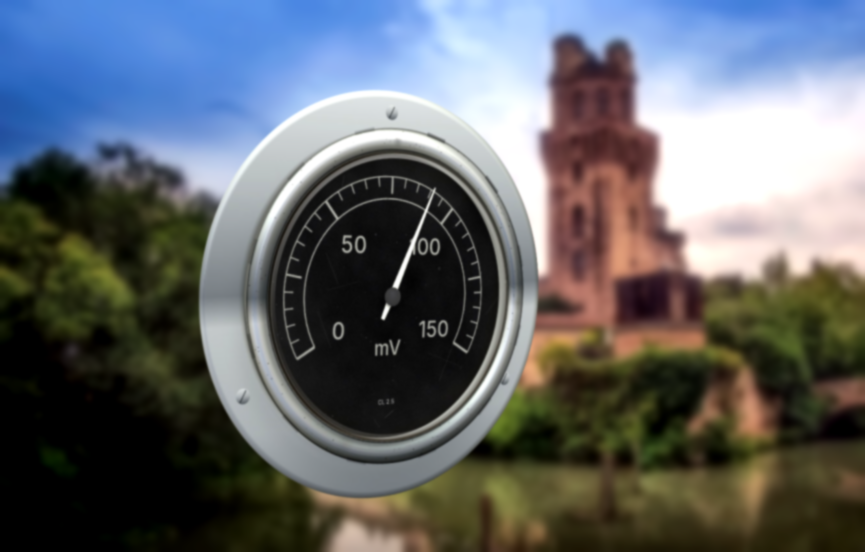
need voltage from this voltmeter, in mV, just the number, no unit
90
